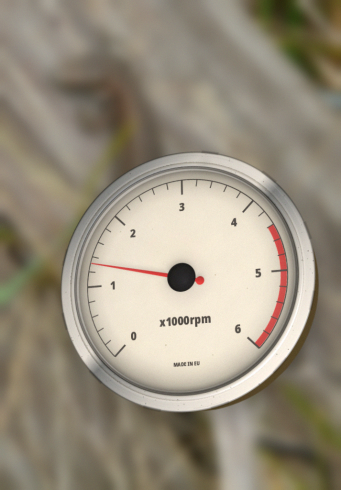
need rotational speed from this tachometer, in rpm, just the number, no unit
1300
